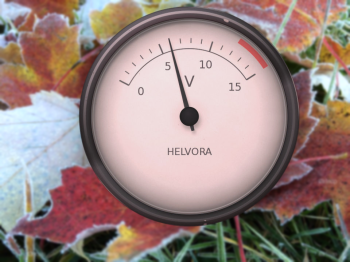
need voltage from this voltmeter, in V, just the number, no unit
6
